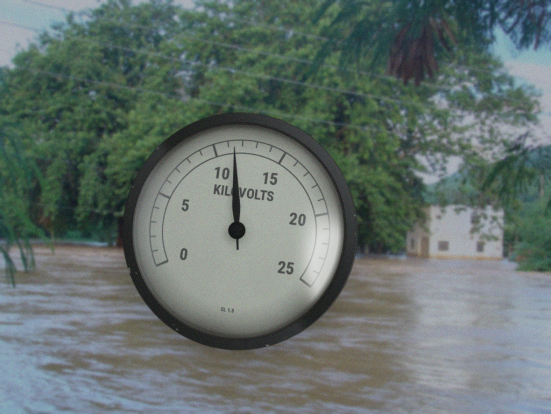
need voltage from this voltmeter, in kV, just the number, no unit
11.5
